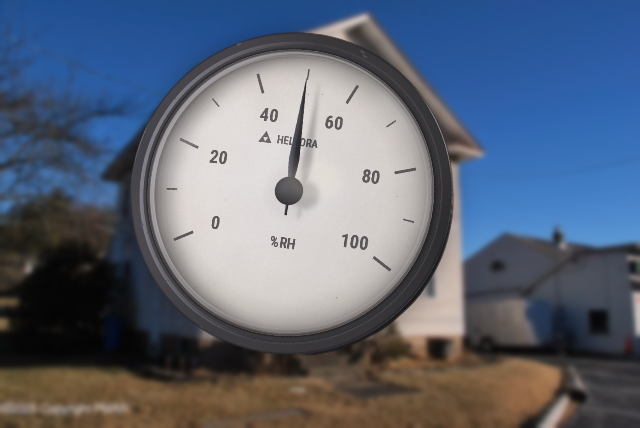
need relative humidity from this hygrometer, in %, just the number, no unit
50
